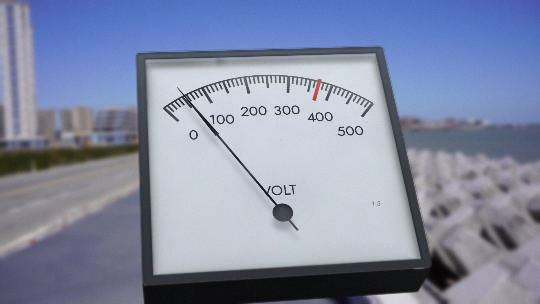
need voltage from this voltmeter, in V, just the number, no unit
50
